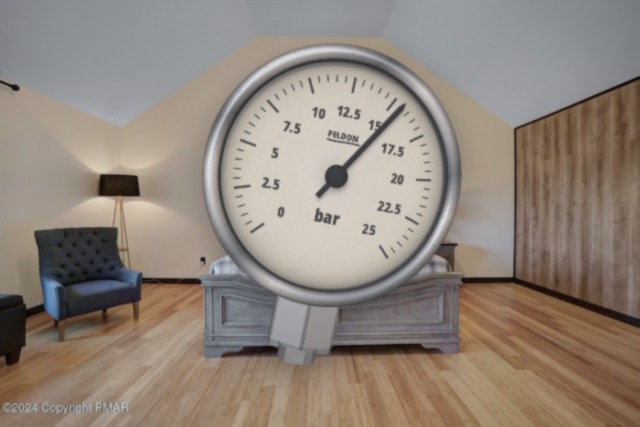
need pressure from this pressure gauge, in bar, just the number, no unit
15.5
